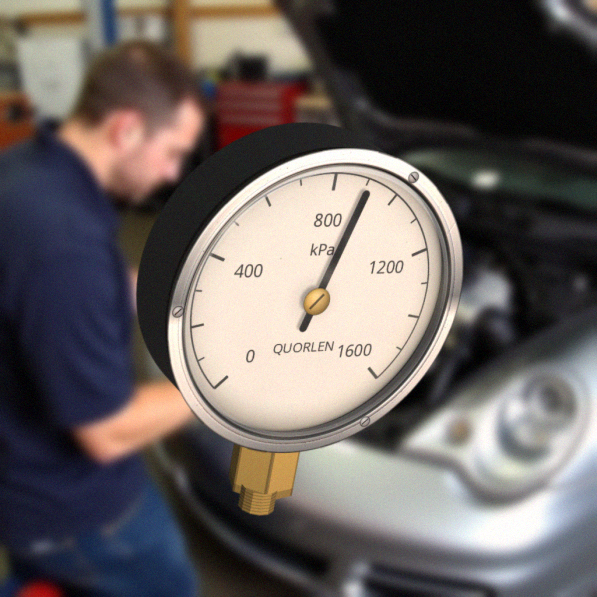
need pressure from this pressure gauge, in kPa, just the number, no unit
900
